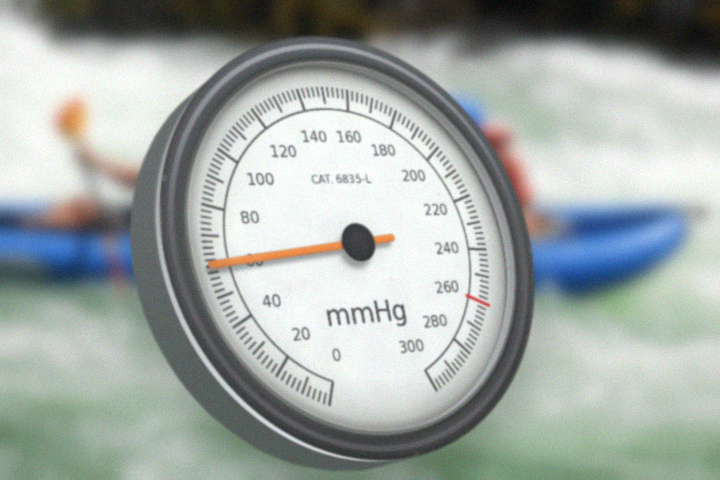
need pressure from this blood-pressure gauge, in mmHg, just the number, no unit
60
